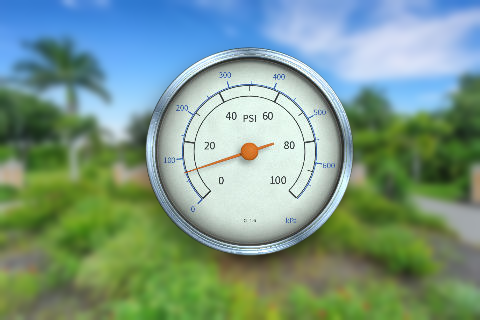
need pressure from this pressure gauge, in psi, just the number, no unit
10
